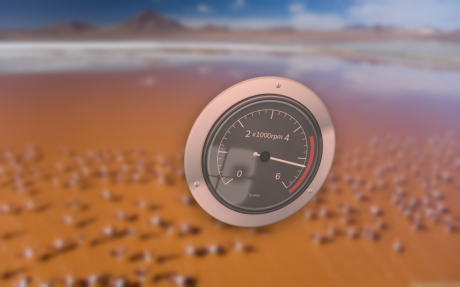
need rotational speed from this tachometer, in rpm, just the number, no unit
5200
